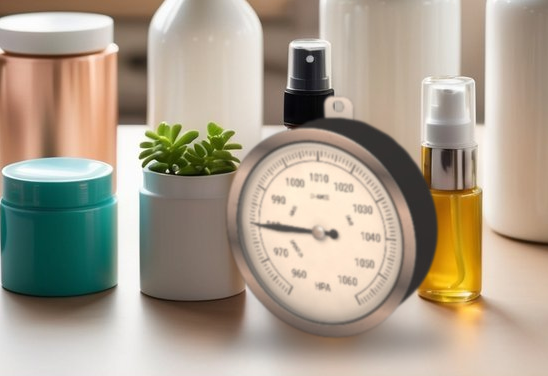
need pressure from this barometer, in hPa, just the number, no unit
980
